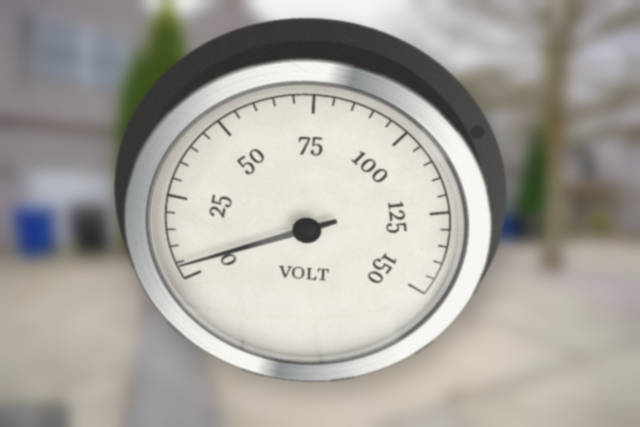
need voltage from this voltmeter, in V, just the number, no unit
5
